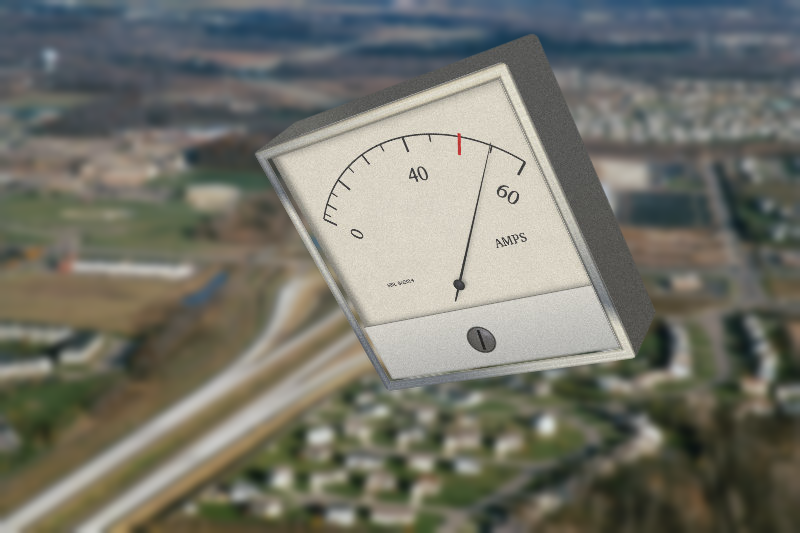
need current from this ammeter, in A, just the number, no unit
55
